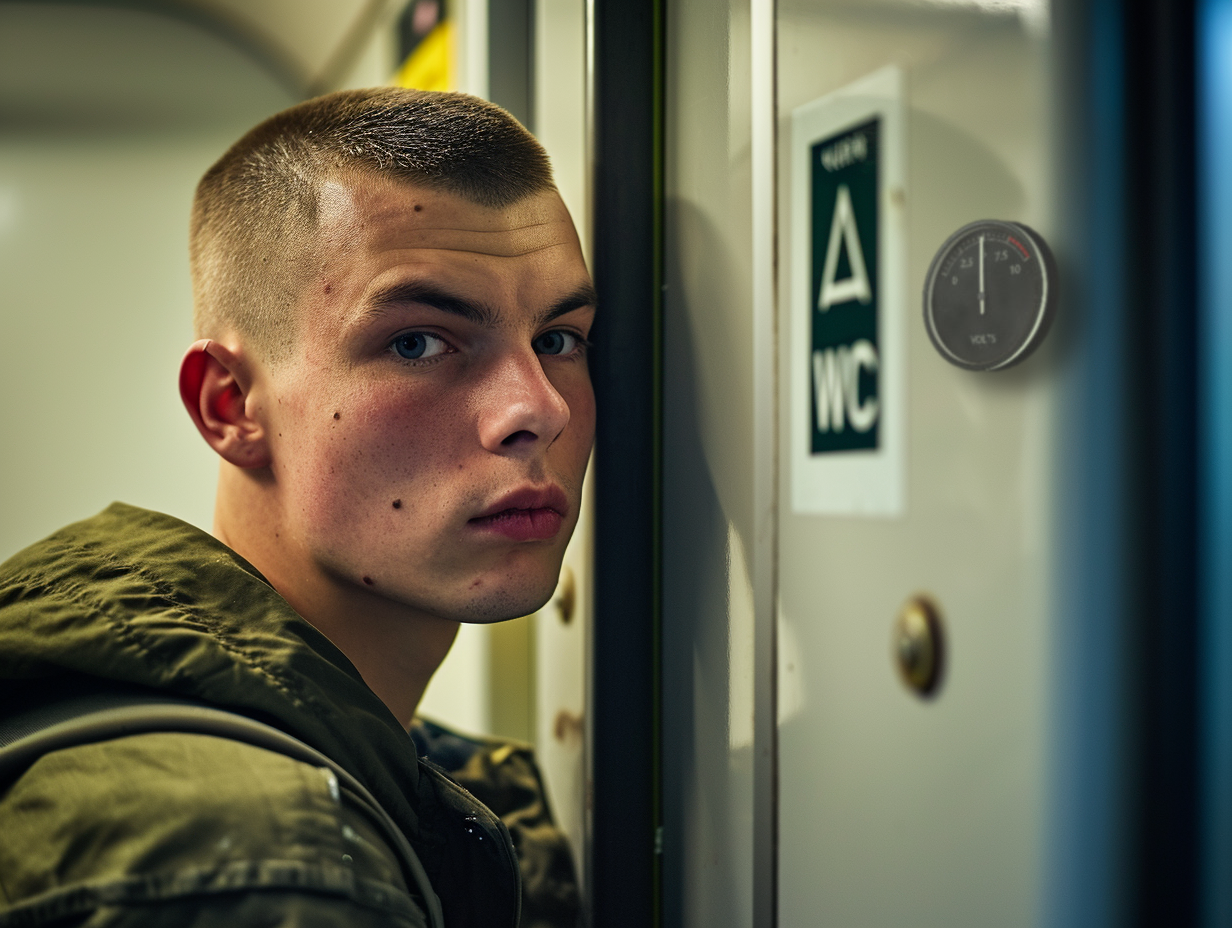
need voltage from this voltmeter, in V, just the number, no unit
5
